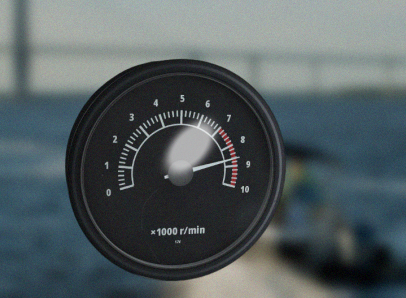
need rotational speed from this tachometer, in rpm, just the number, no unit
8600
